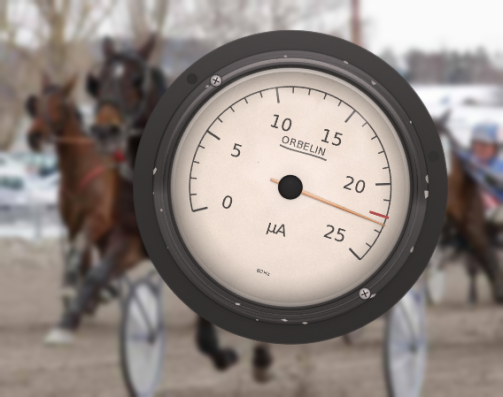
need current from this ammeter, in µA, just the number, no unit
22.5
